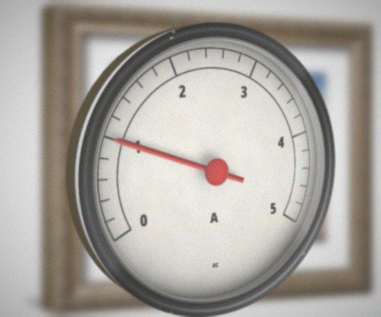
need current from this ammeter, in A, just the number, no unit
1
